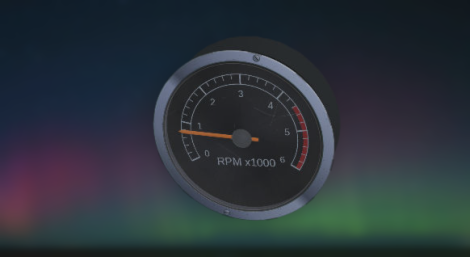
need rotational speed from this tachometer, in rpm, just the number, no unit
800
